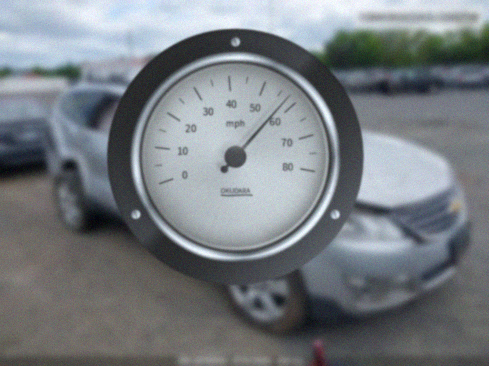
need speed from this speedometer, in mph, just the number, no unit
57.5
